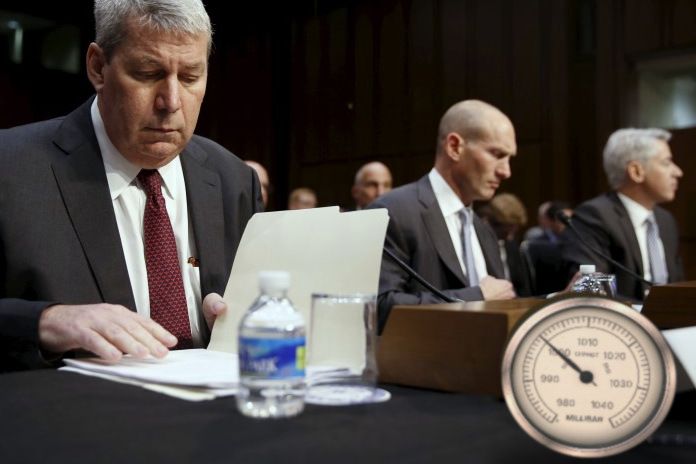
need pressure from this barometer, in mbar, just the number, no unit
1000
